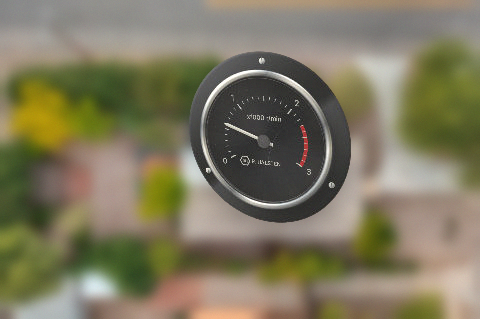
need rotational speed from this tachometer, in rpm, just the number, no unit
600
